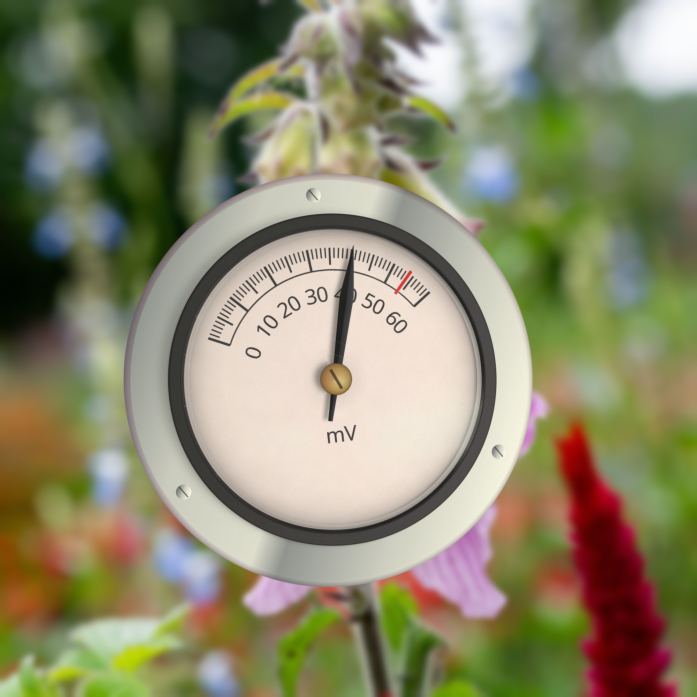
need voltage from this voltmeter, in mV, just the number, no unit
40
